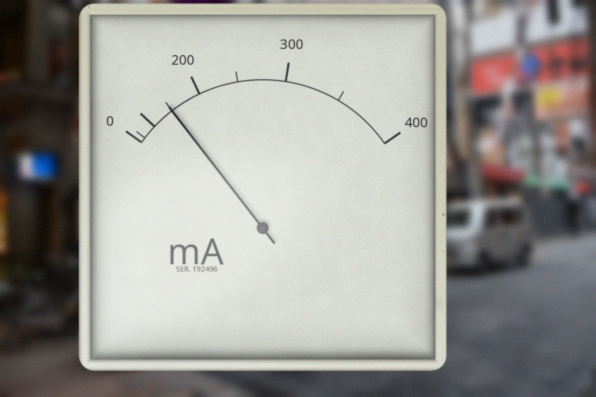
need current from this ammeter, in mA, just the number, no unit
150
